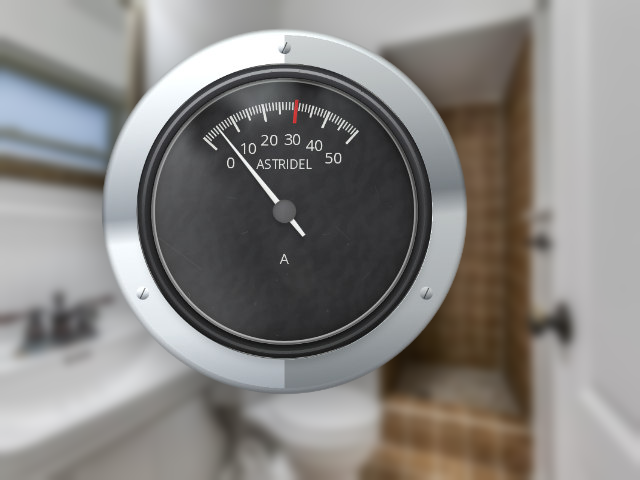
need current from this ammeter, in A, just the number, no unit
5
